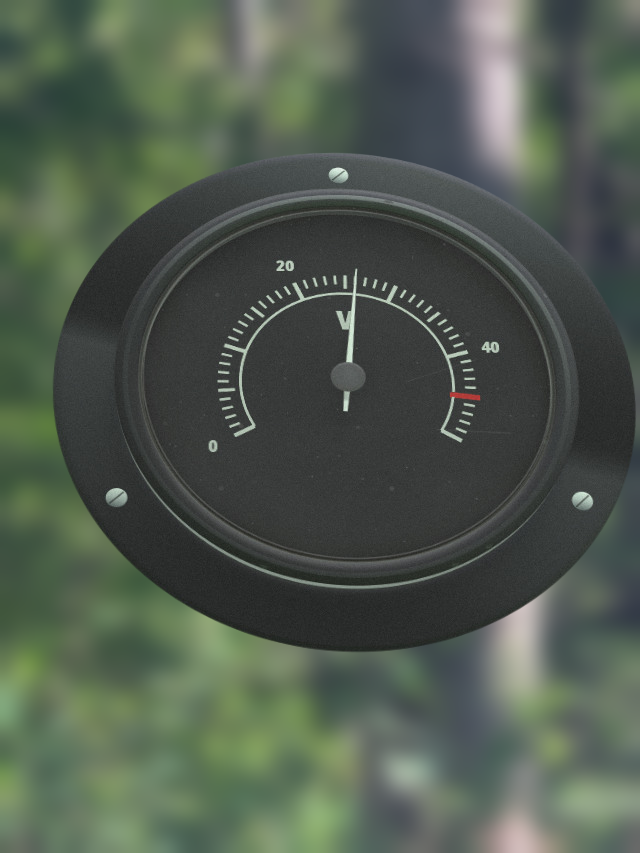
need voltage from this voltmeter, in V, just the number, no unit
26
